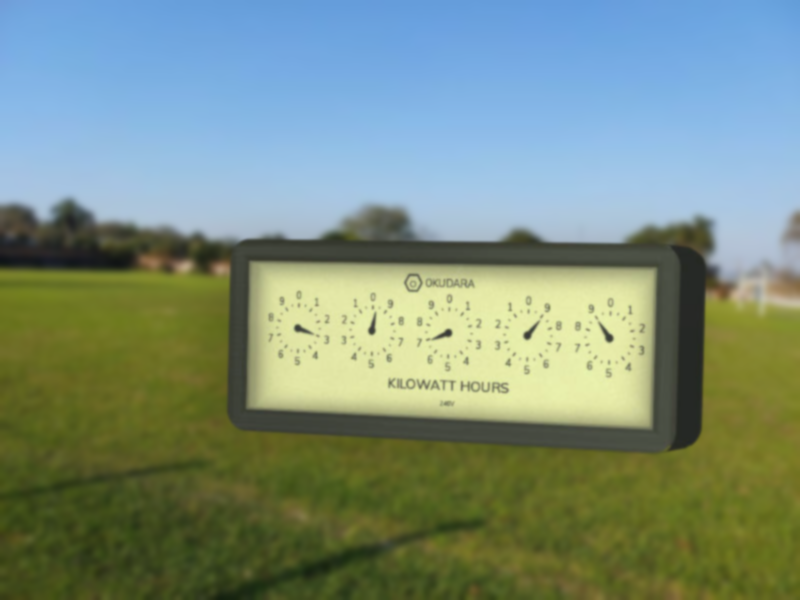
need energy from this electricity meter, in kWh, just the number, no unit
29689
